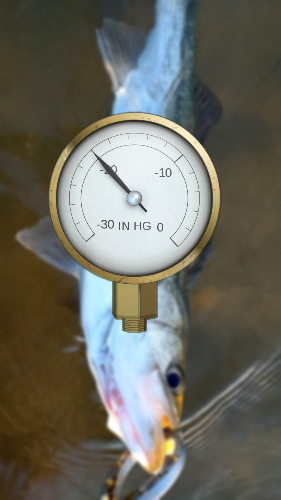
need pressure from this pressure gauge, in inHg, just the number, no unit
-20
